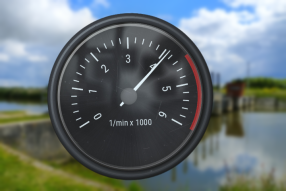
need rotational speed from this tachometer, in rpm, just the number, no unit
4100
